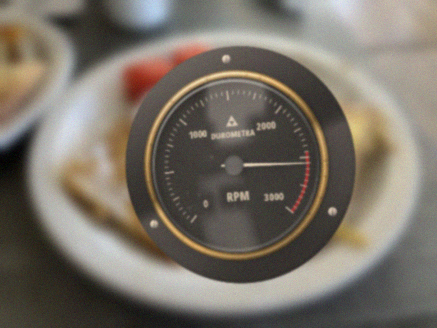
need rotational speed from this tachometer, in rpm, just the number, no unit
2550
